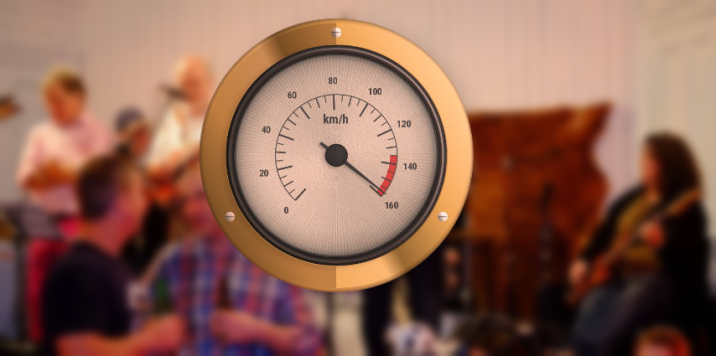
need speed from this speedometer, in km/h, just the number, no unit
157.5
